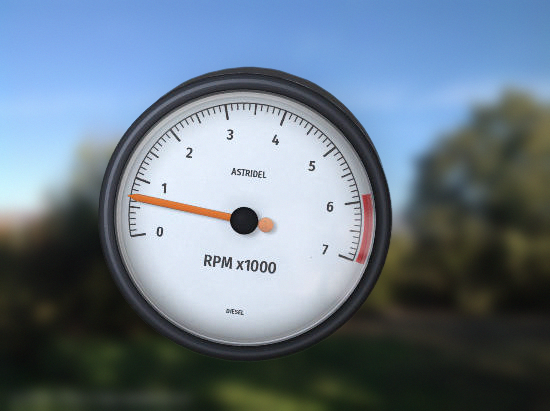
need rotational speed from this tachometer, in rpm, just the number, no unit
700
